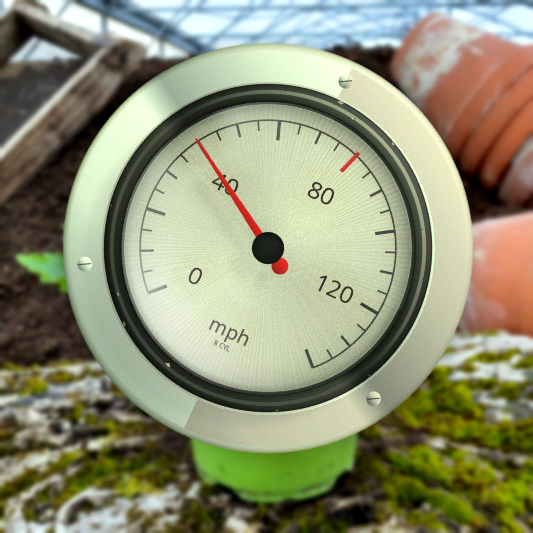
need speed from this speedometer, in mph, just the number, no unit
40
